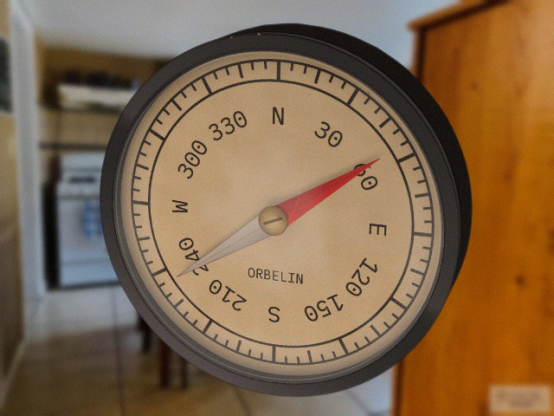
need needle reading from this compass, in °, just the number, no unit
55
